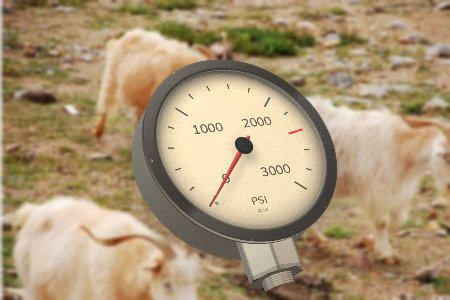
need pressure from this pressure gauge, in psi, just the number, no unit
0
